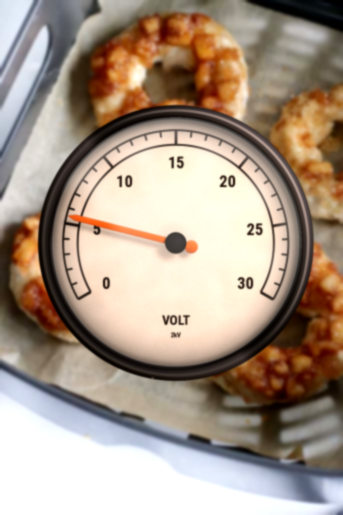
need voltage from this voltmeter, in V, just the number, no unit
5.5
